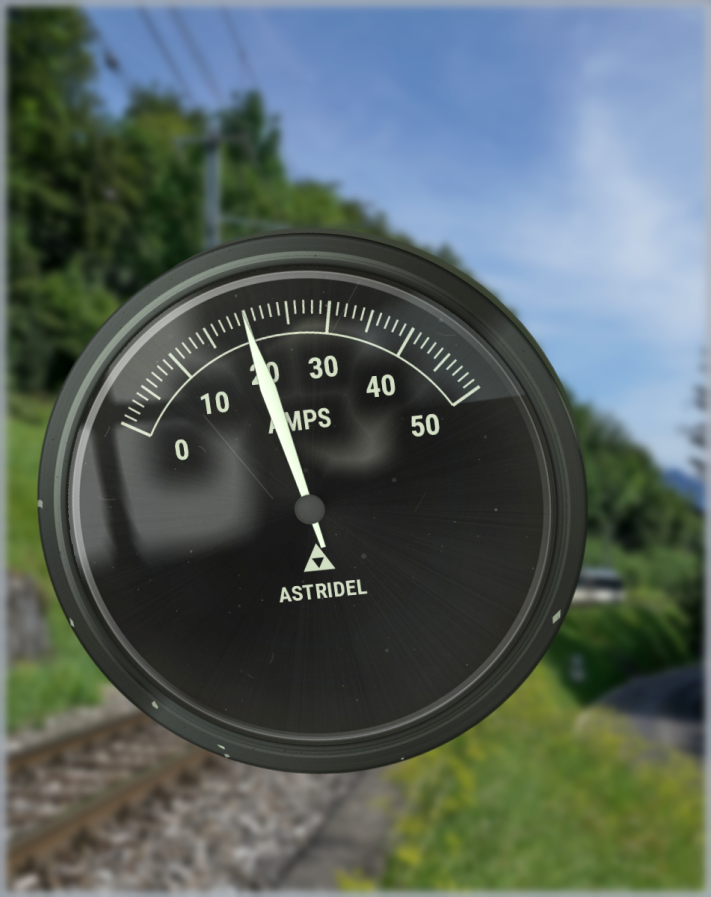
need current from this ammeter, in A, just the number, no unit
20
